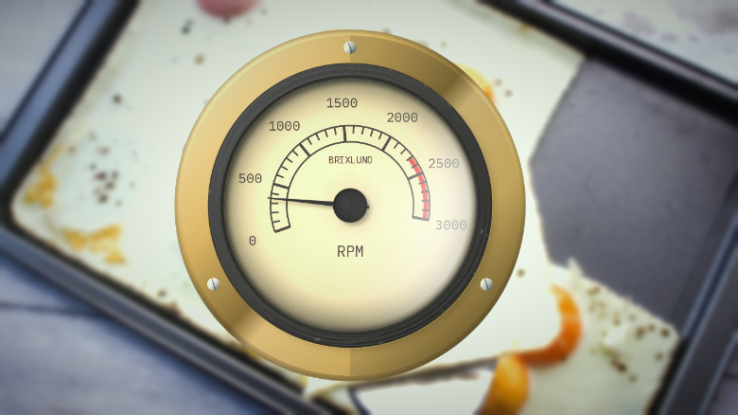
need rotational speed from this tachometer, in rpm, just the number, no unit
350
